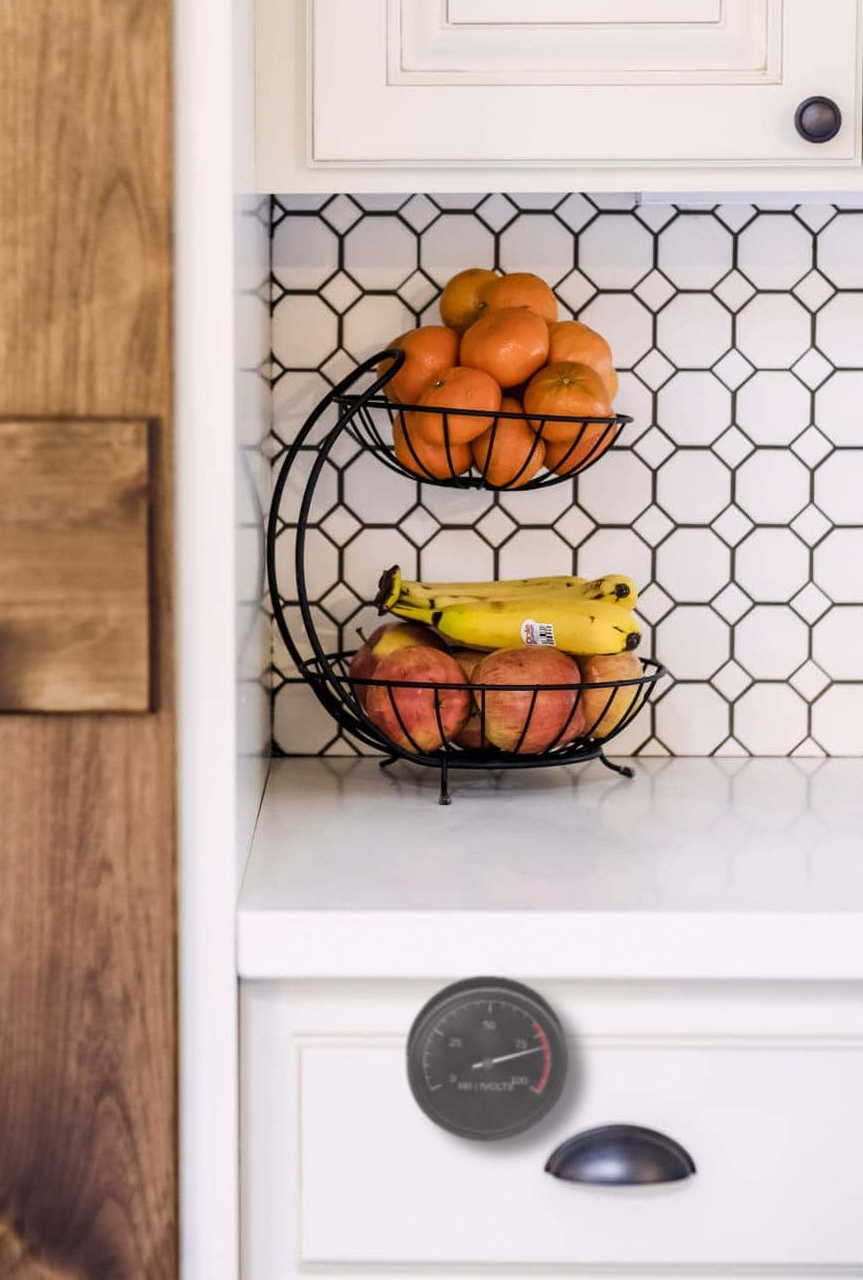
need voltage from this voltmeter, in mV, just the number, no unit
80
